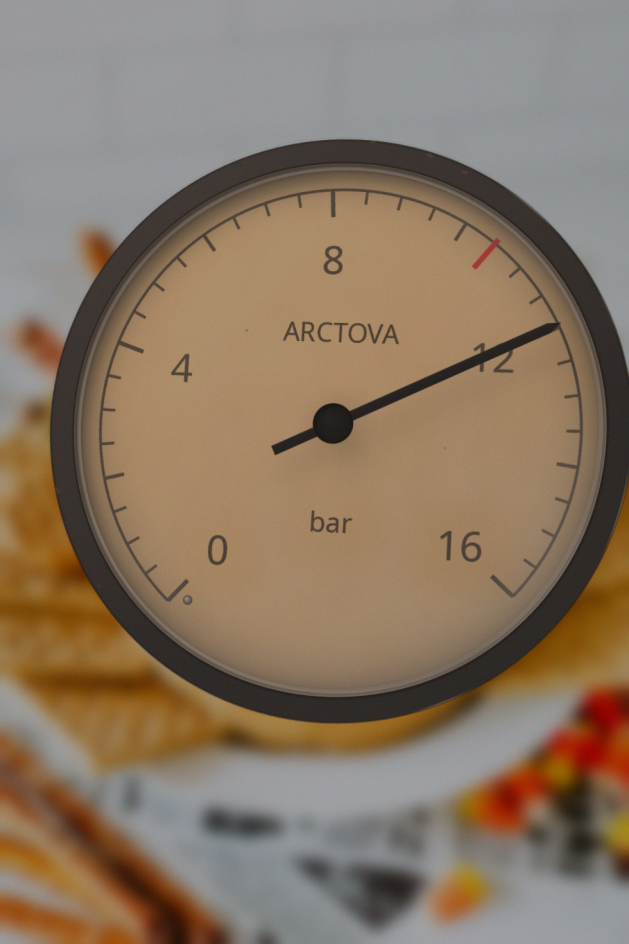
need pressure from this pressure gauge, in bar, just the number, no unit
12
